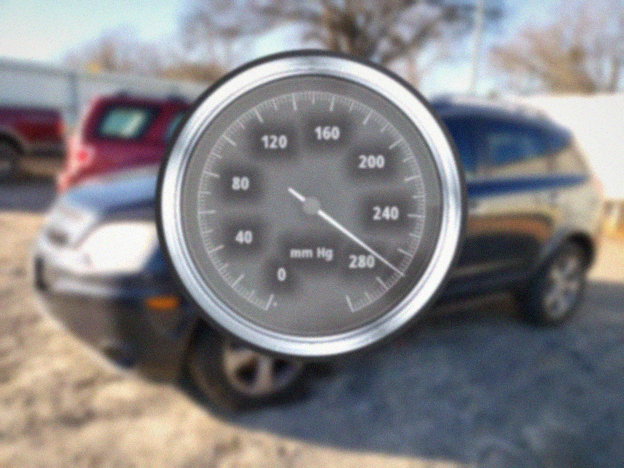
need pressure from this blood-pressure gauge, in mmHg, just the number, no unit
270
